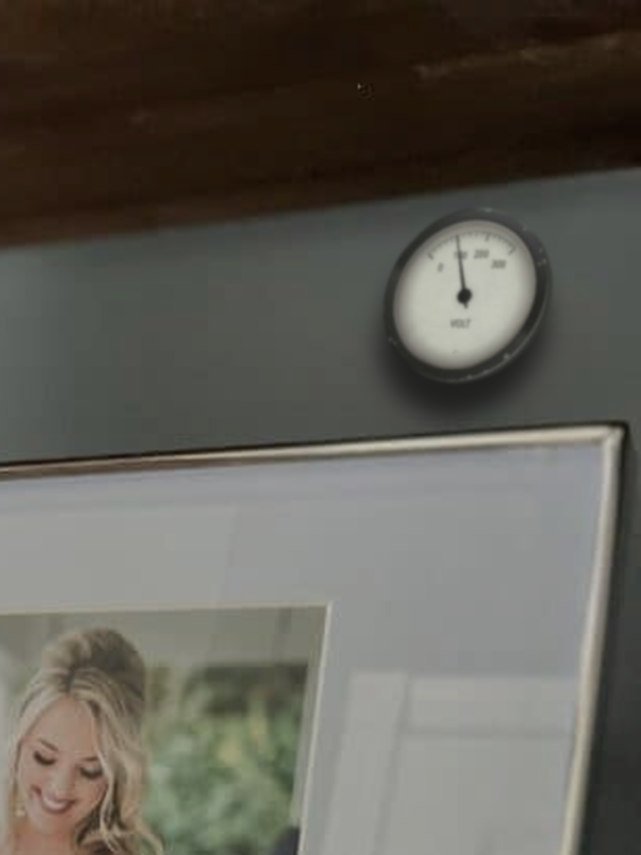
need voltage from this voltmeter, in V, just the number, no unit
100
